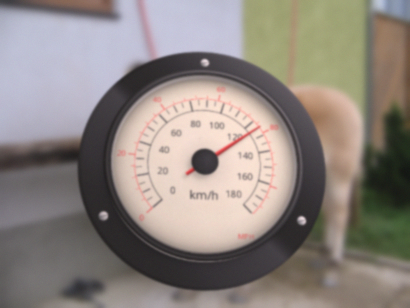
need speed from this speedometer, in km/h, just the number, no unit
125
